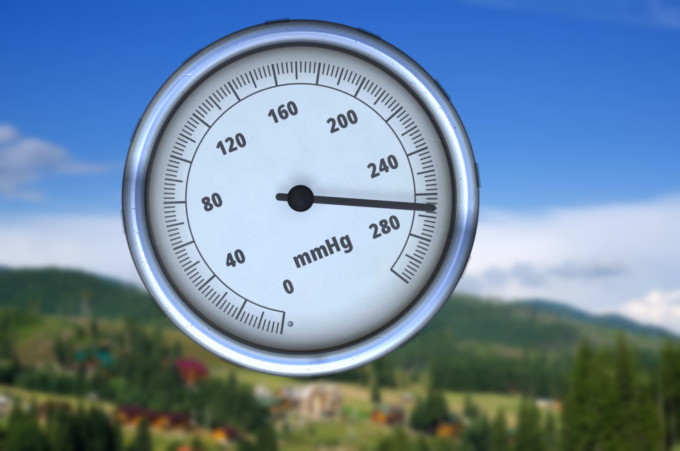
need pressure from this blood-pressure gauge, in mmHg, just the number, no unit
266
